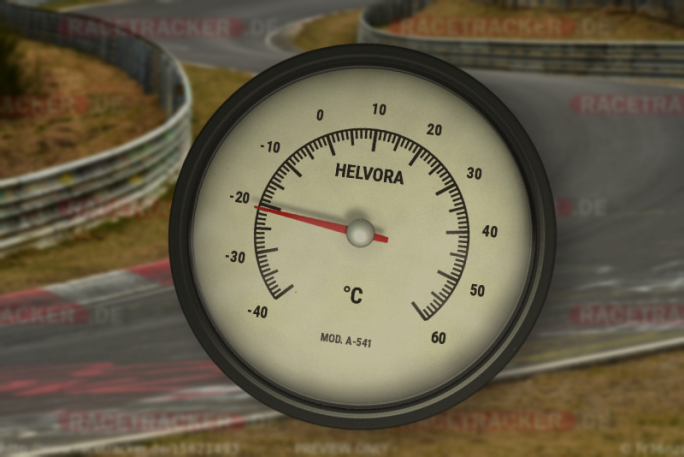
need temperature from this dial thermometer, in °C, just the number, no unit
-21
